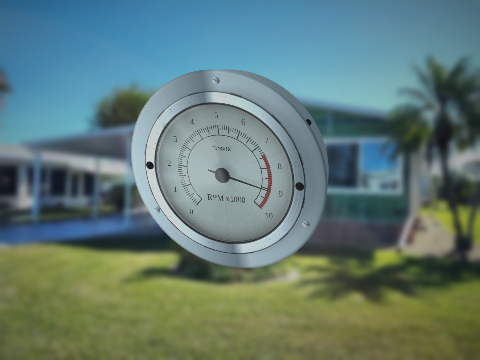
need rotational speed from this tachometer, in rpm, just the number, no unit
9000
